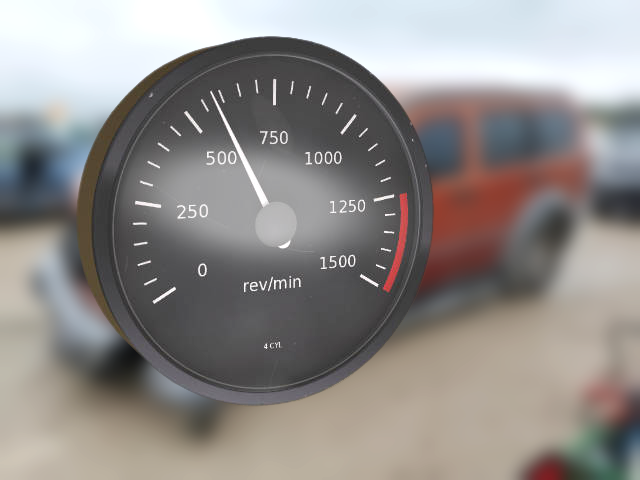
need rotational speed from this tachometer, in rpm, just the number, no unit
575
